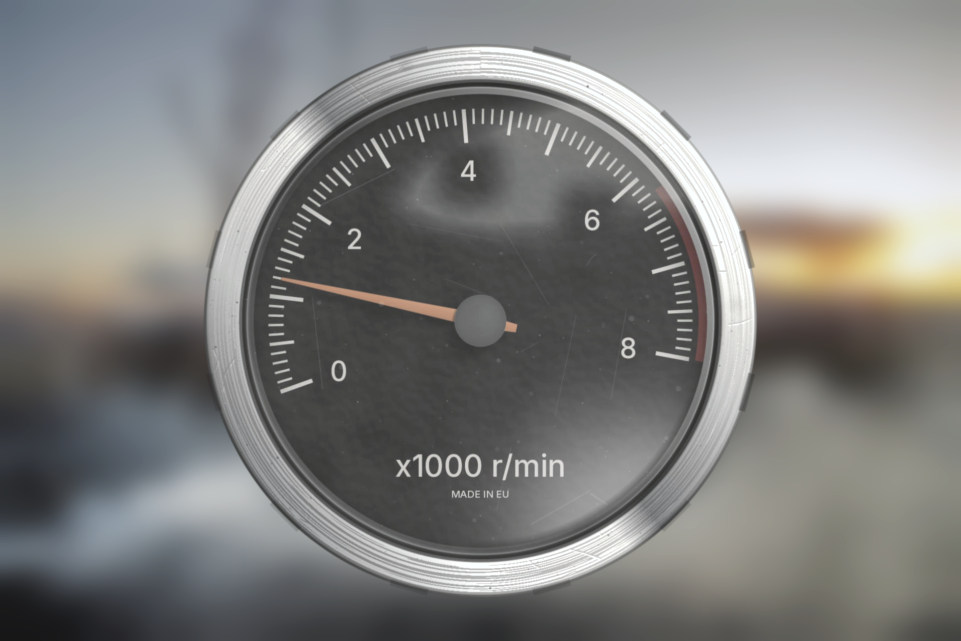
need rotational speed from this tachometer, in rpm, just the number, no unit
1200
